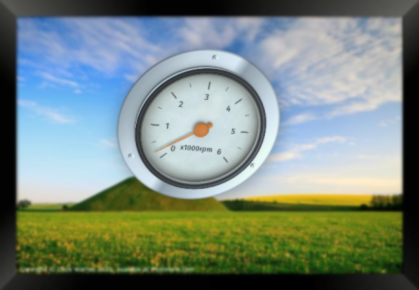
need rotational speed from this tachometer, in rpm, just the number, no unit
250
